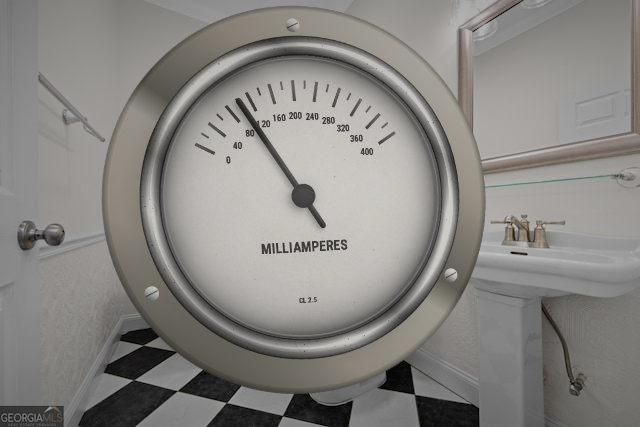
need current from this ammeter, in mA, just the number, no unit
100
